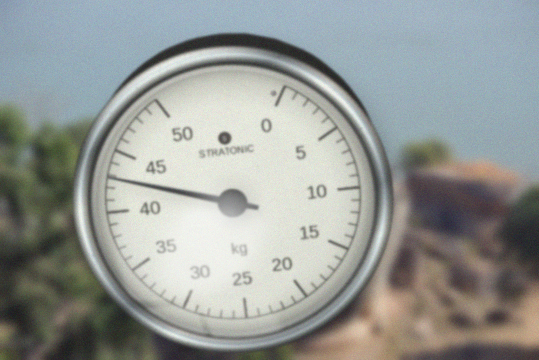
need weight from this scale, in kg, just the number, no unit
43
